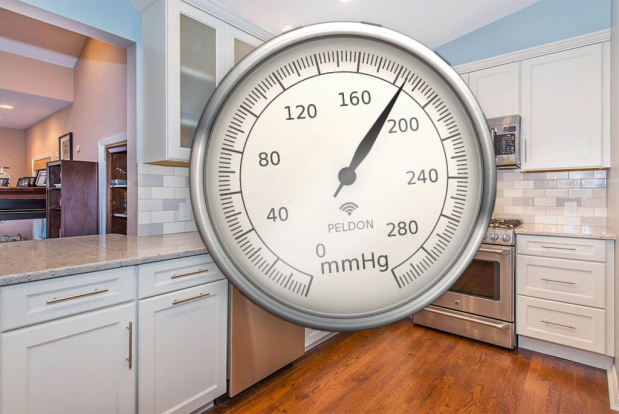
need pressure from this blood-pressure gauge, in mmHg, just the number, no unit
184
